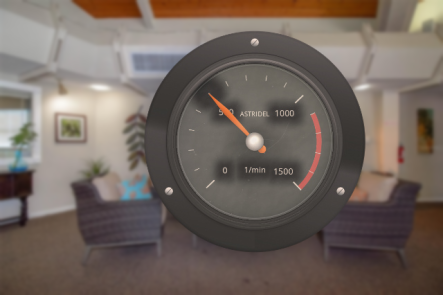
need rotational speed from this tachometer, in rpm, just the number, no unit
500
